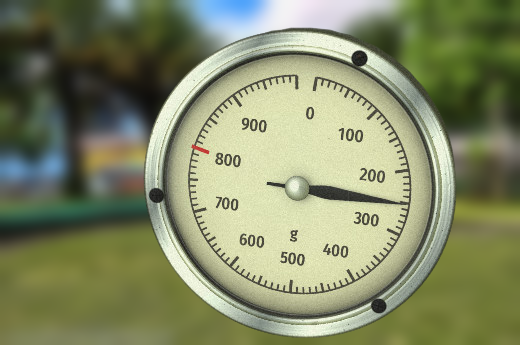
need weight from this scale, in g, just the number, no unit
250
